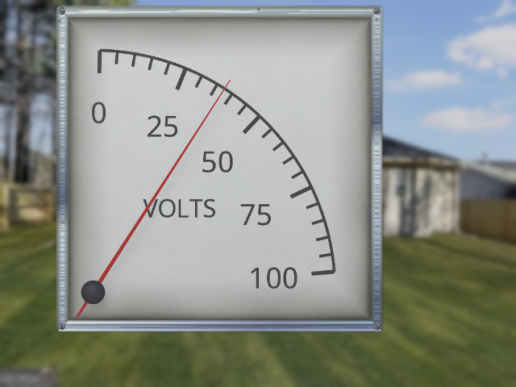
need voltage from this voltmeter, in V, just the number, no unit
37.5
